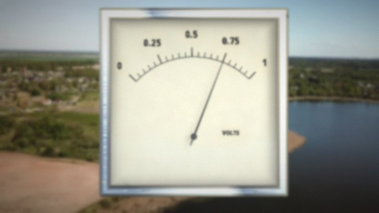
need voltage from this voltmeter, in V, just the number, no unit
0.75
